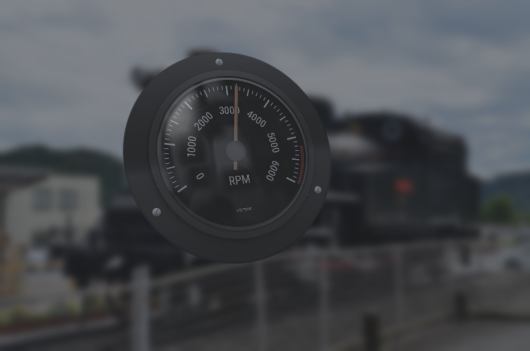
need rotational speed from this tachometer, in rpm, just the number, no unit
3200
